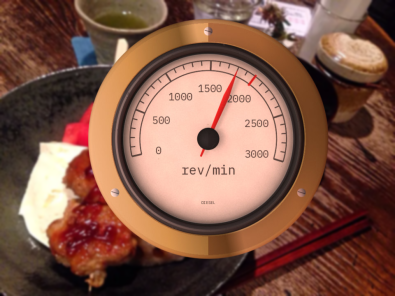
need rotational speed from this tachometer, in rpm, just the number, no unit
1800
